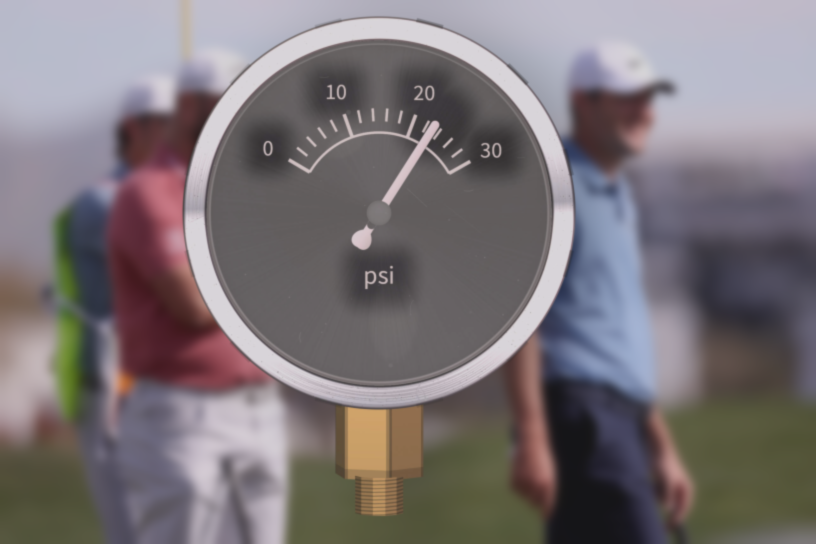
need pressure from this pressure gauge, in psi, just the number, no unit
23
